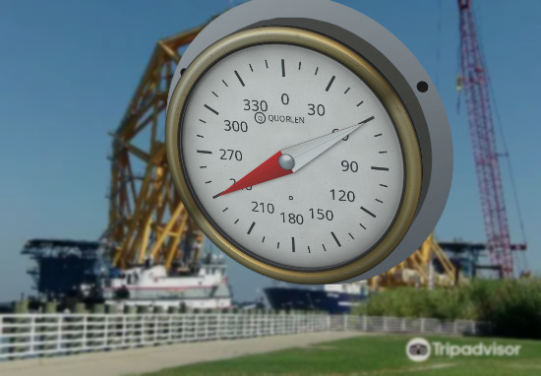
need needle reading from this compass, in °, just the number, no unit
240
